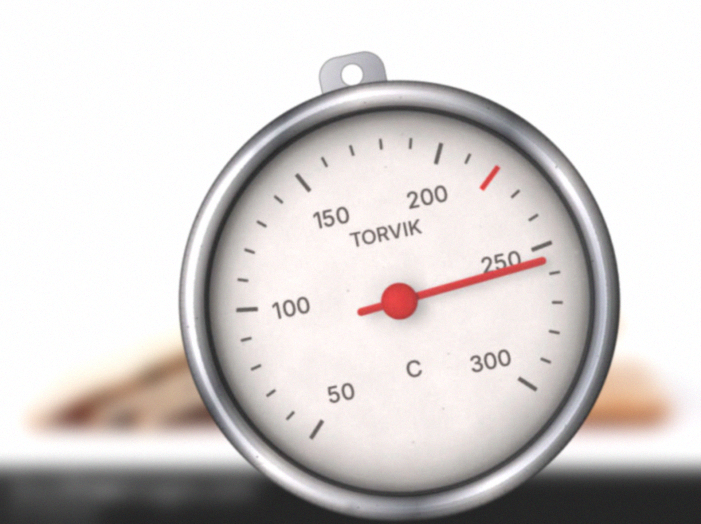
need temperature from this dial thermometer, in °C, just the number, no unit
255
